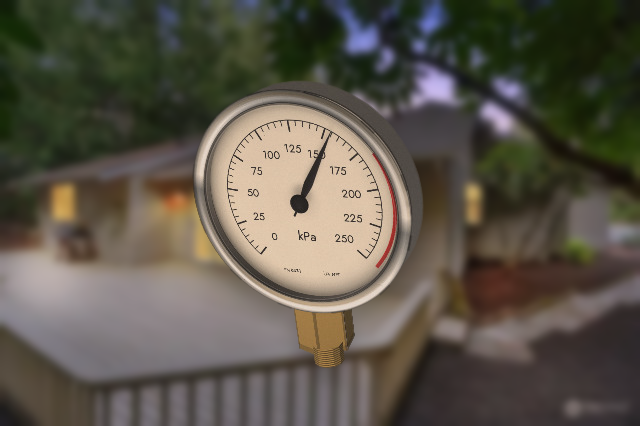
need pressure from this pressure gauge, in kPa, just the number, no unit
155
